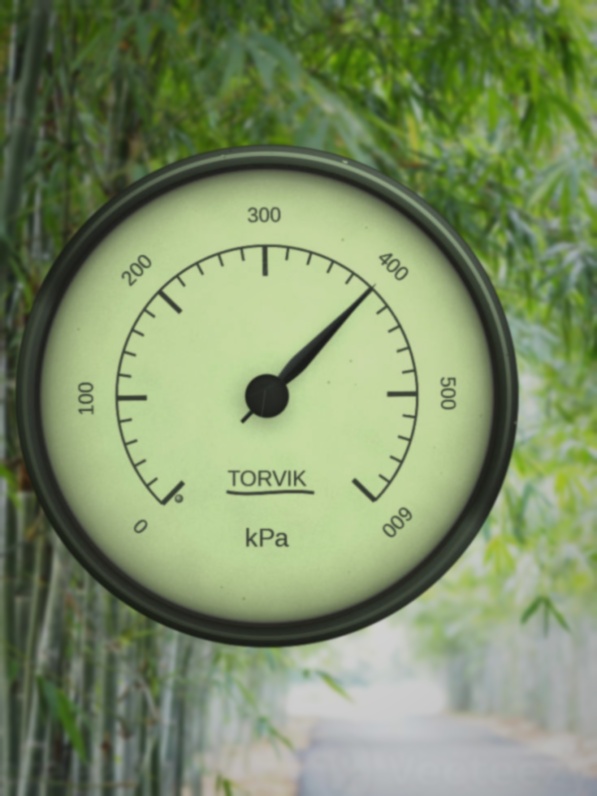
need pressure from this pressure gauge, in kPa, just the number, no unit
400
